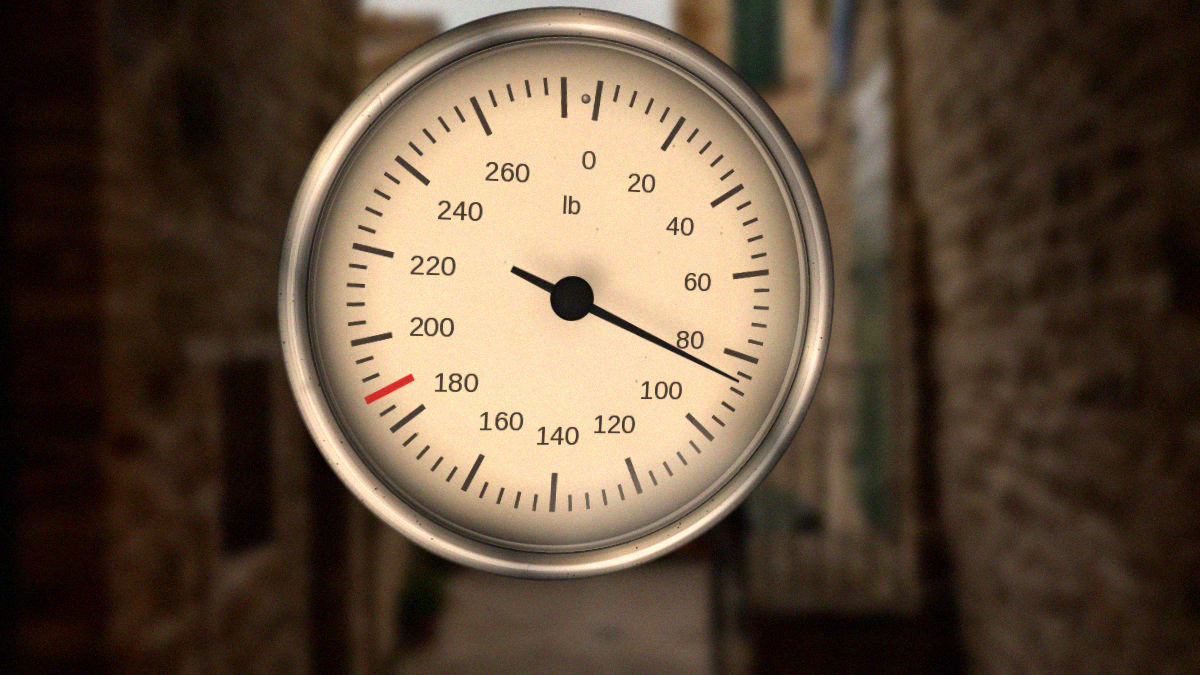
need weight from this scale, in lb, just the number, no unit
86
